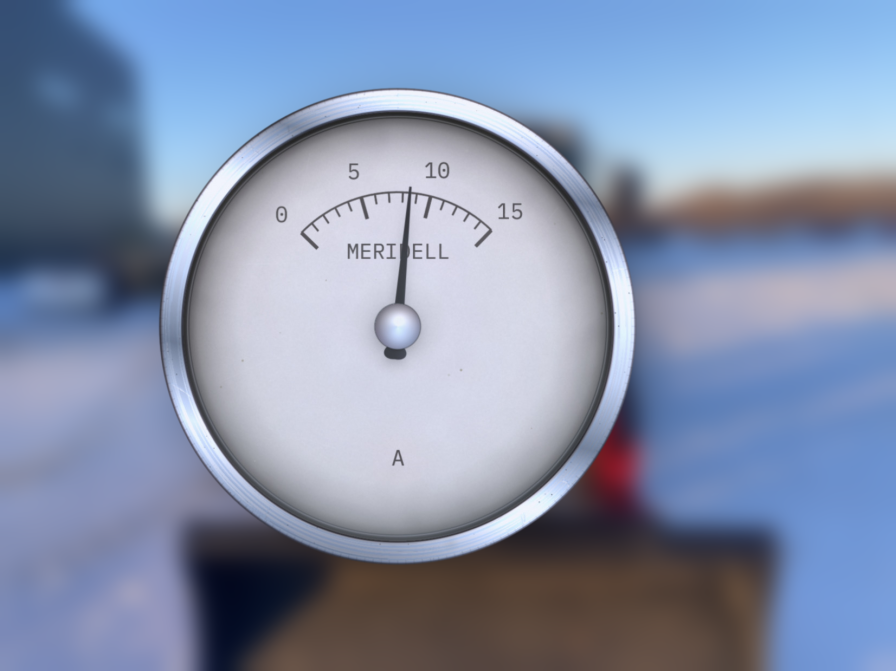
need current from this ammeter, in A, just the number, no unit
8.5
